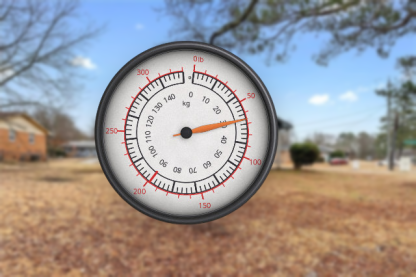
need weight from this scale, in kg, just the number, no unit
30
